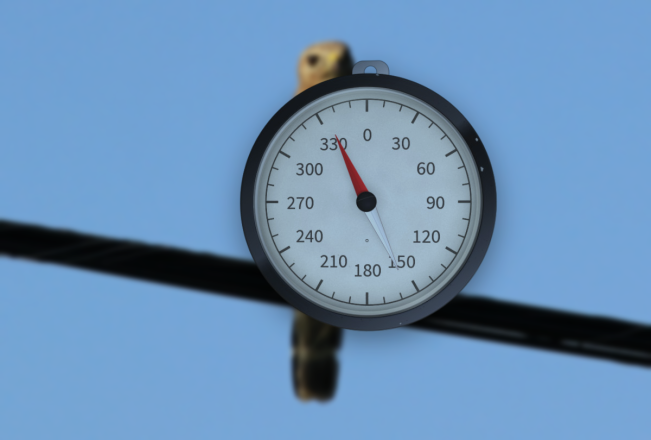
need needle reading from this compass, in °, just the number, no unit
335
